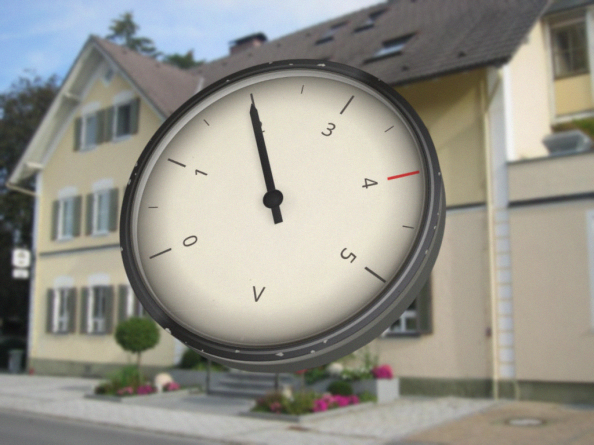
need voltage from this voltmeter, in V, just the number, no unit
2
